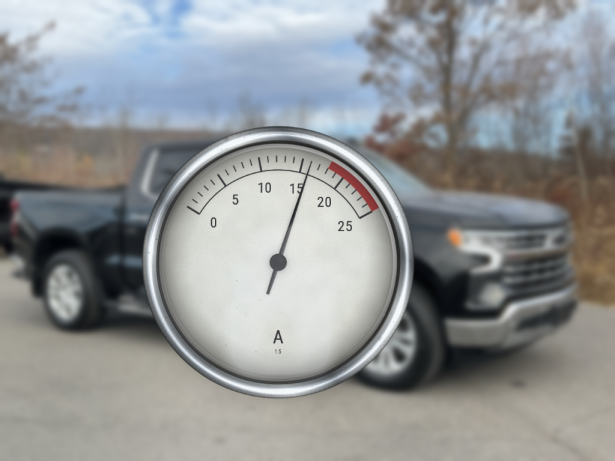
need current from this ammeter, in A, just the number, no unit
16
